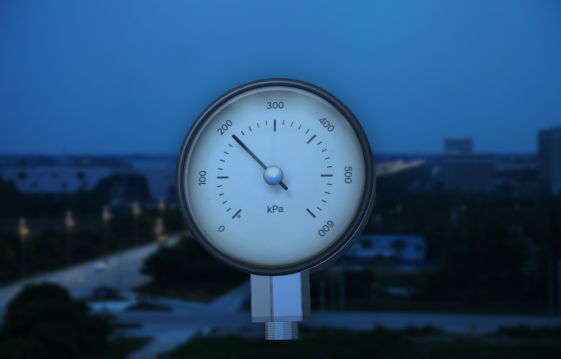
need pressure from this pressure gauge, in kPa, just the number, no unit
200
